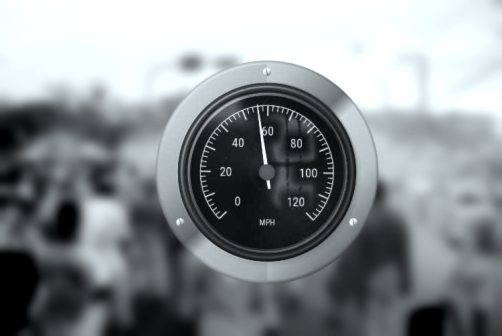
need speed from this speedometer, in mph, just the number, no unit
56
